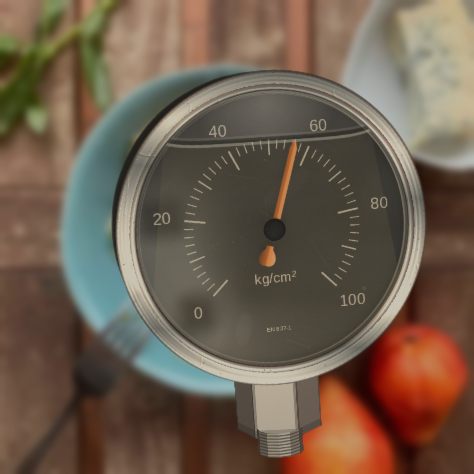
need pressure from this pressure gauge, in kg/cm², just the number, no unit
56
